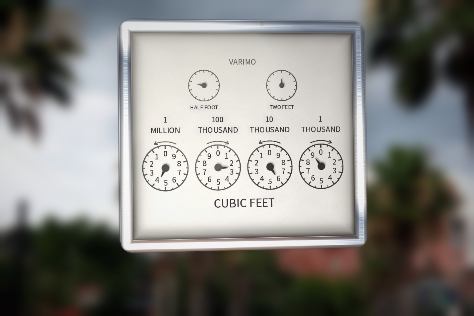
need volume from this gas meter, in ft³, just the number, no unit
425900
